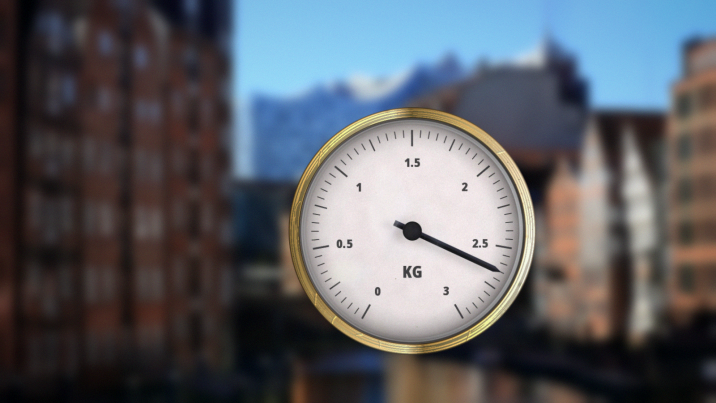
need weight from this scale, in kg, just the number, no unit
2.65
